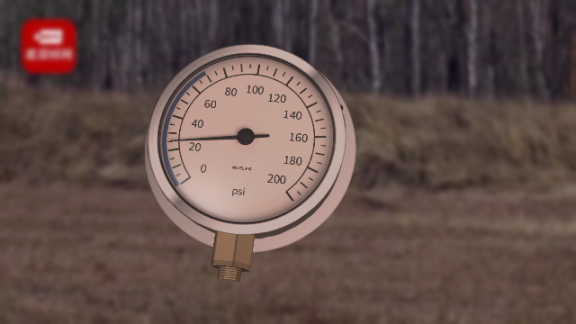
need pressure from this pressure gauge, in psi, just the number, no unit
25
